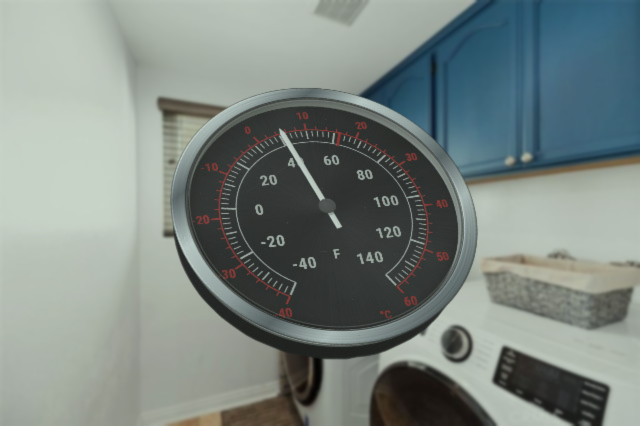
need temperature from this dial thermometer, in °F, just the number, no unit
40
